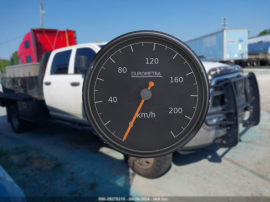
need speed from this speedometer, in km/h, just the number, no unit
0
